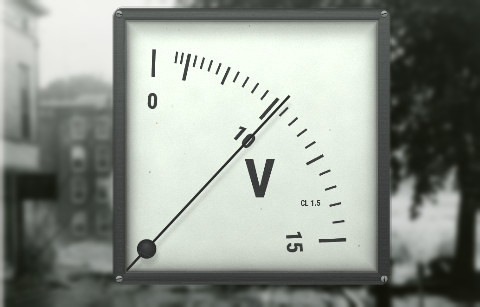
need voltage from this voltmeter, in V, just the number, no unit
10.25
